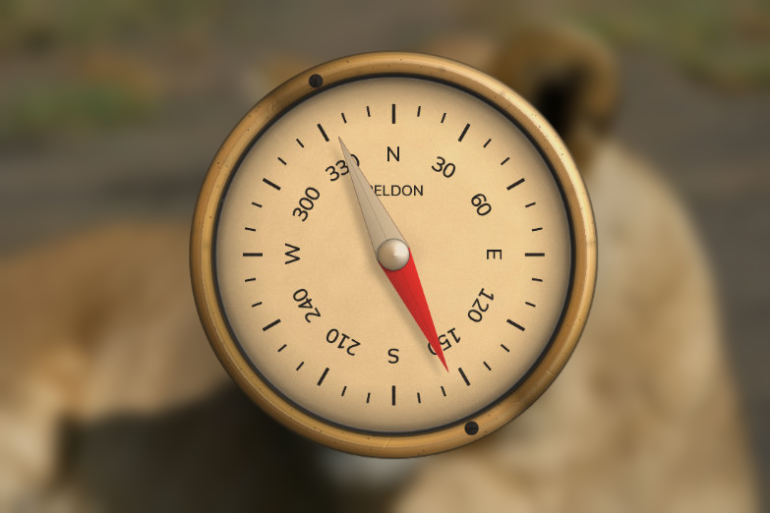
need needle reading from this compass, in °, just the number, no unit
155
